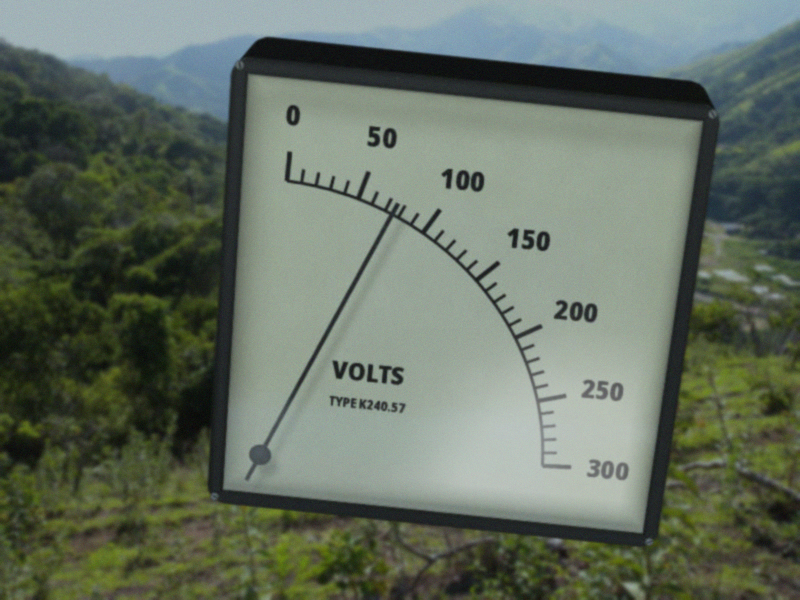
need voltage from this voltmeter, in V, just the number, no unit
75
